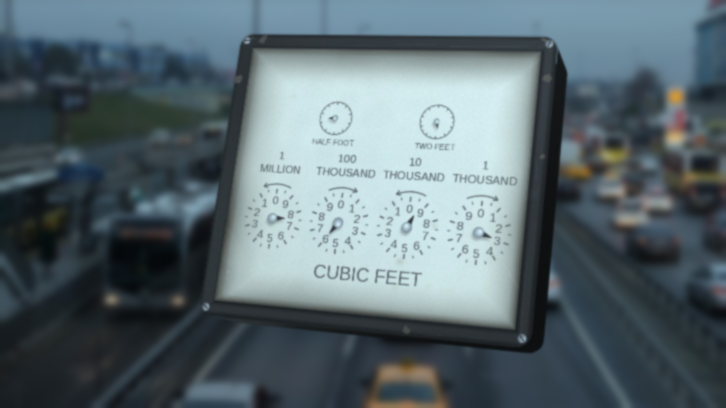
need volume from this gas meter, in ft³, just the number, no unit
759300
